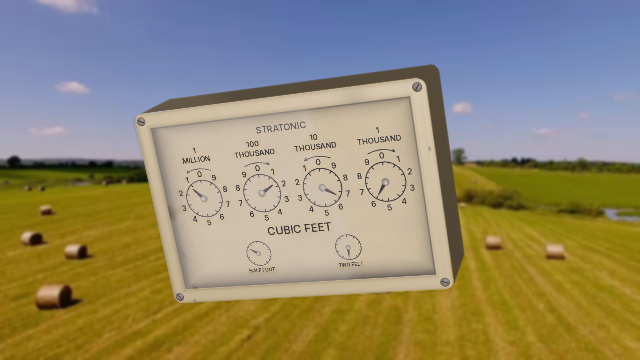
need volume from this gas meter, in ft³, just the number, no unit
116600
